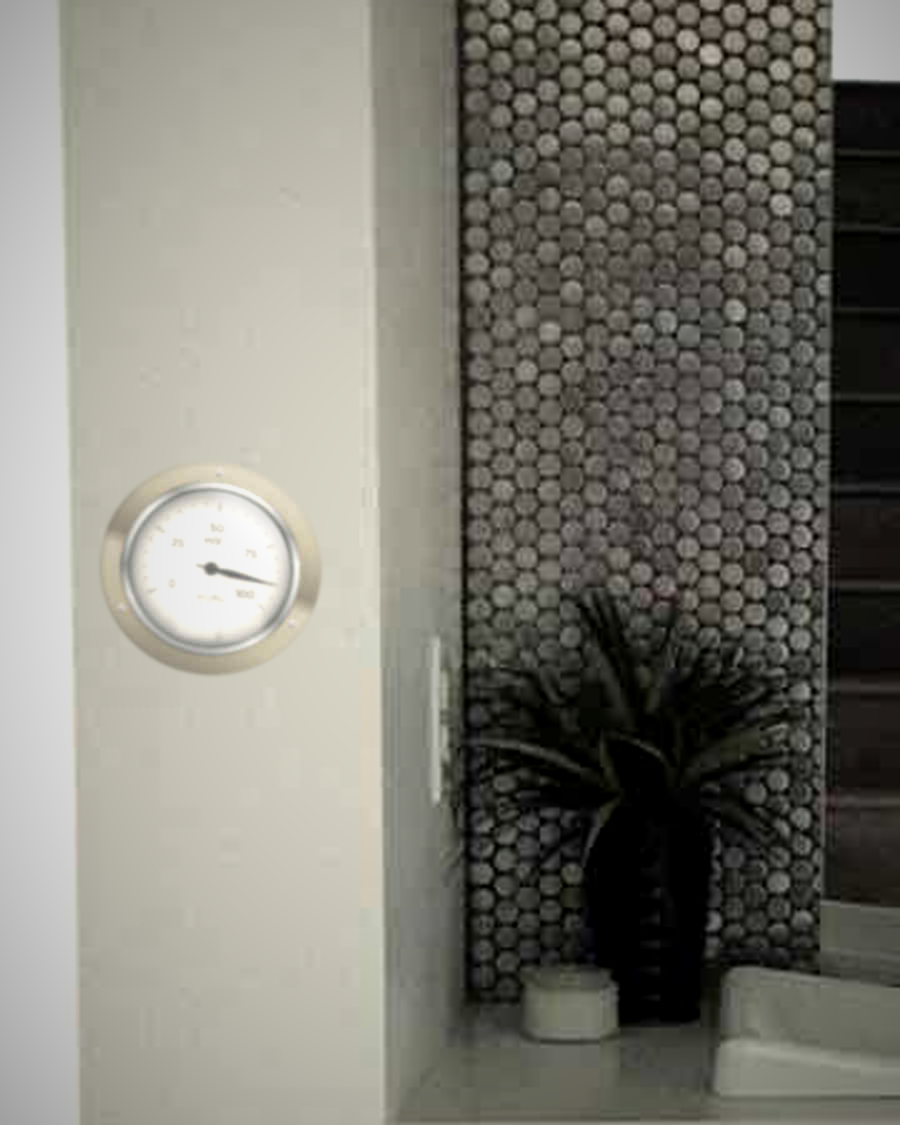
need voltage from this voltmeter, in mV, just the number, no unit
90
